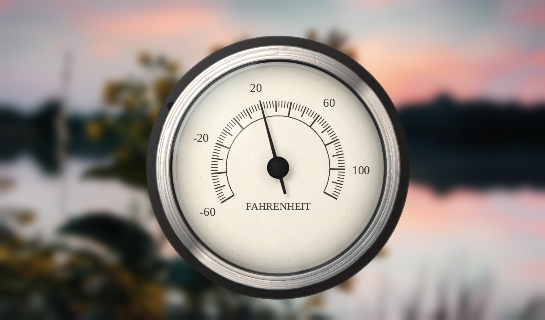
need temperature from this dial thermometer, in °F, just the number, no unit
20
